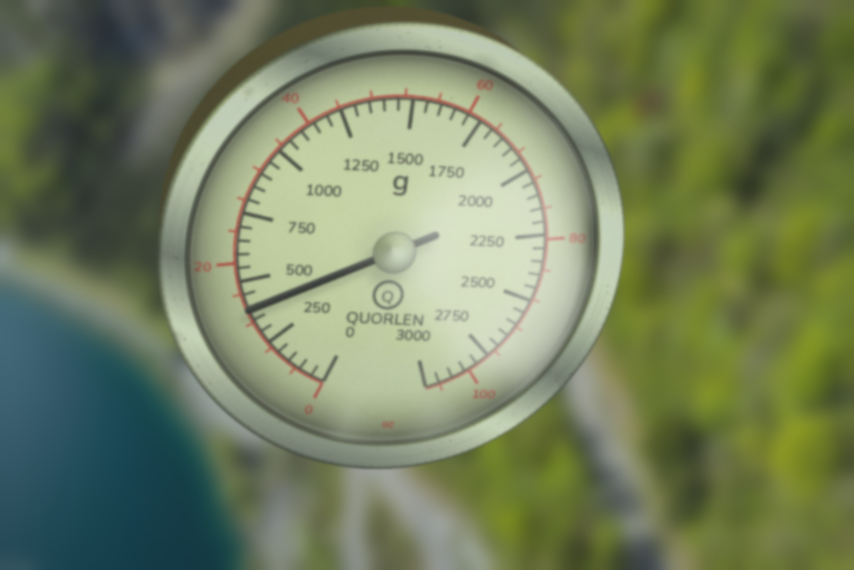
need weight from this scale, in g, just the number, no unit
400
